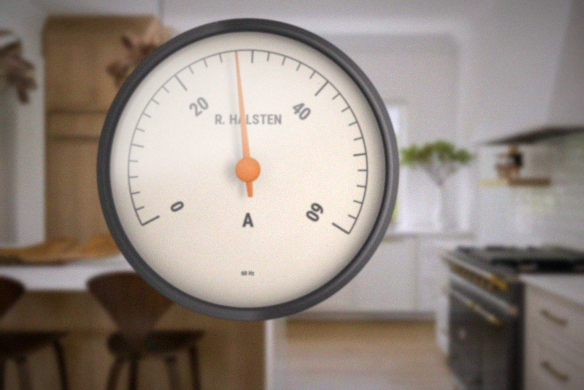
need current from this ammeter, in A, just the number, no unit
28
